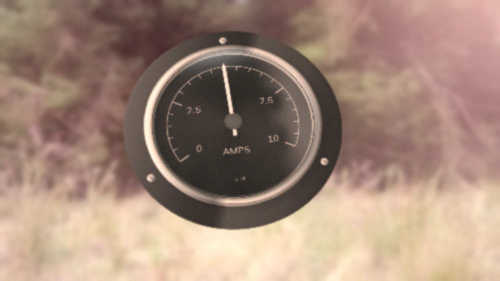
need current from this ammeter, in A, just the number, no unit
5
